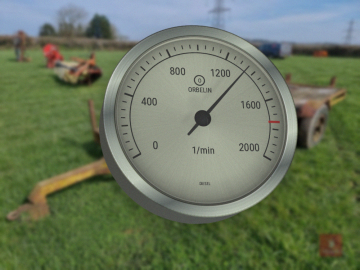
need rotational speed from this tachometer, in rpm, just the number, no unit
1350
